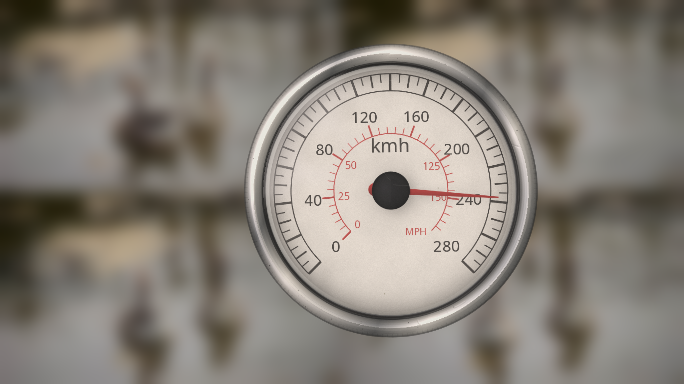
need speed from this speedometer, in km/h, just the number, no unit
237.5
